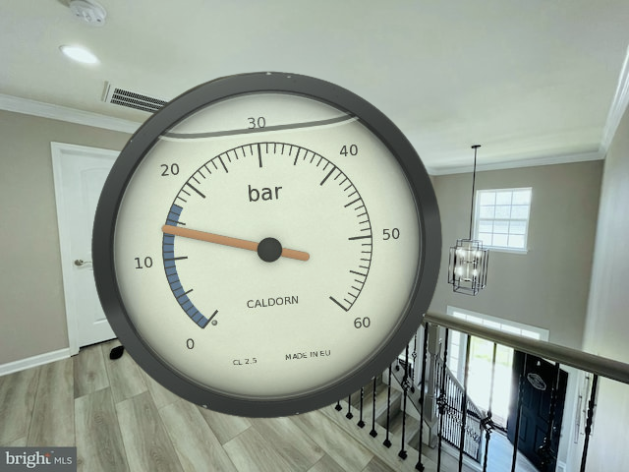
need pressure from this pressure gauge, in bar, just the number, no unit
14
